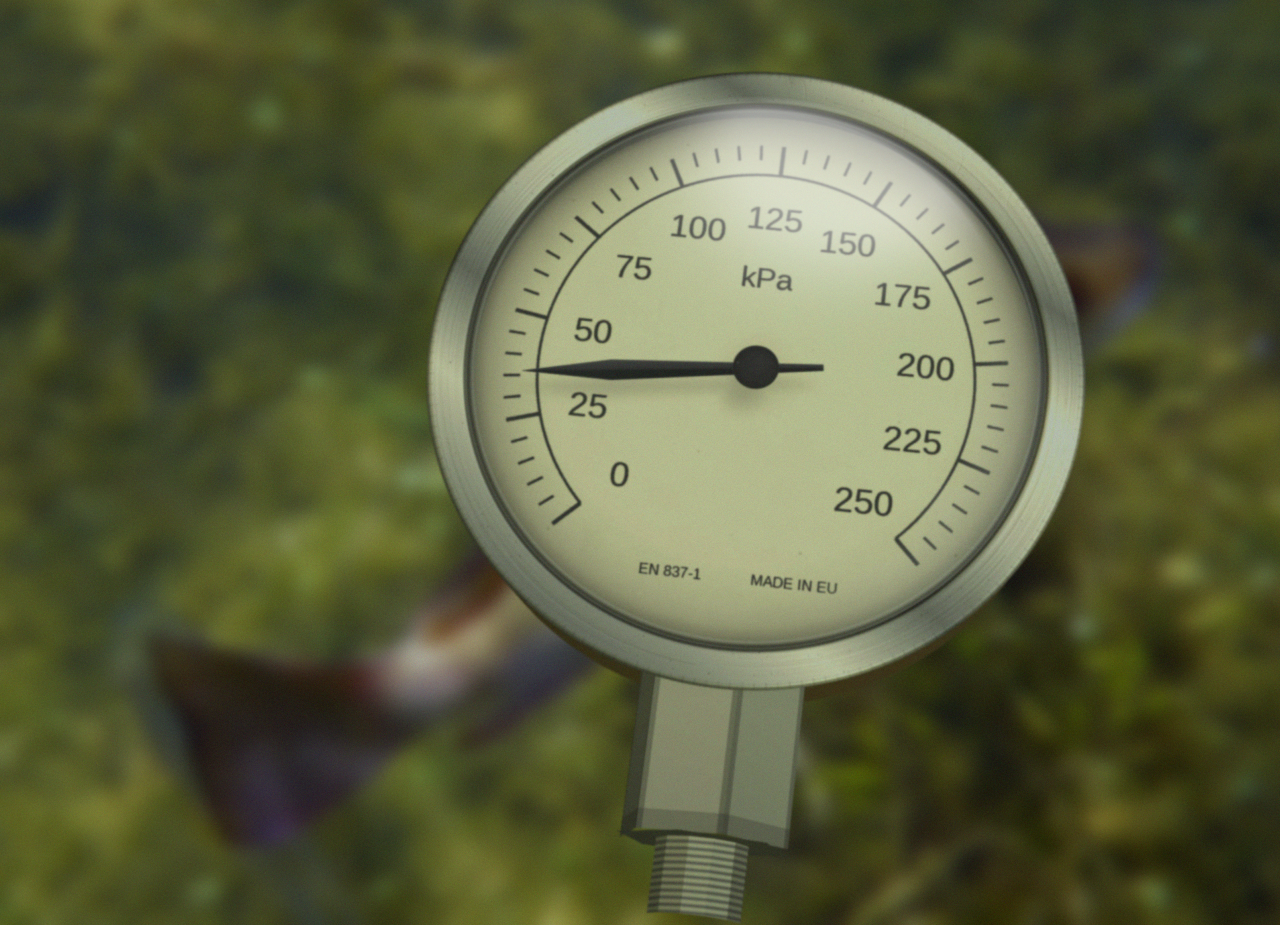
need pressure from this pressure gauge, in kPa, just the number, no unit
35
